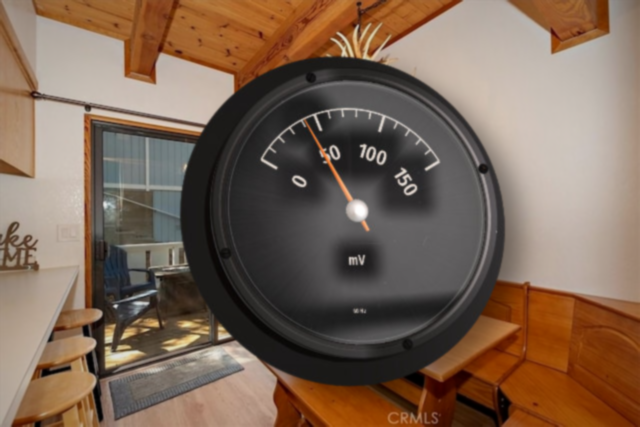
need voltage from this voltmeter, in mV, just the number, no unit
40
